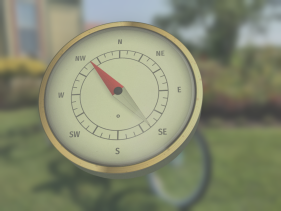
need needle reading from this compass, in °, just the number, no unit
320
